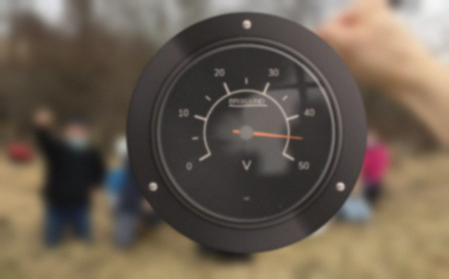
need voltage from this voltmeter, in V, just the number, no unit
45
